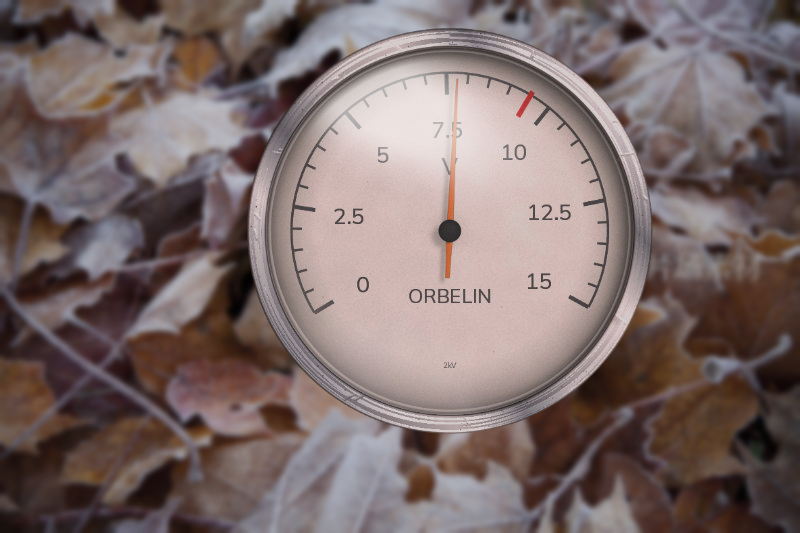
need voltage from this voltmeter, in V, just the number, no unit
7.75
